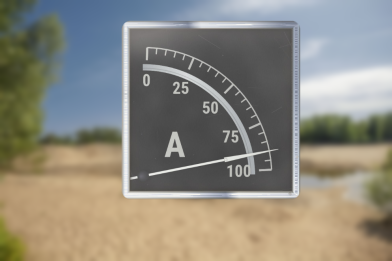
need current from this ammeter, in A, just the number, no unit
90
